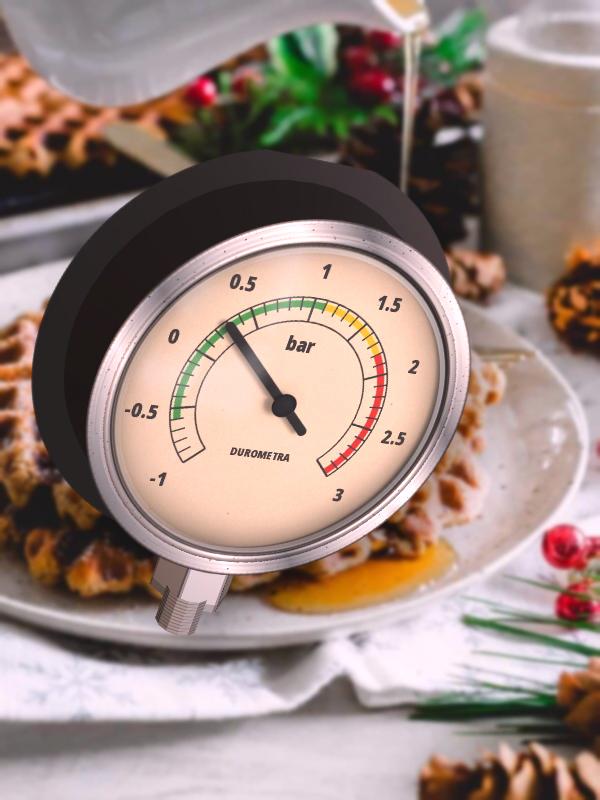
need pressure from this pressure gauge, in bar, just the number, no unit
0.3
